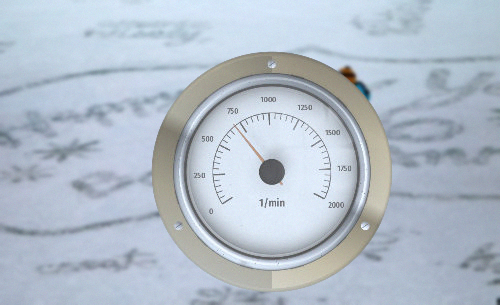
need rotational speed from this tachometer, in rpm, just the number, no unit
700
